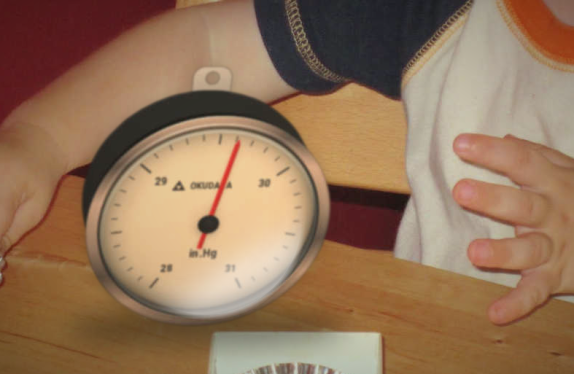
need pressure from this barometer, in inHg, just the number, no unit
29.6
